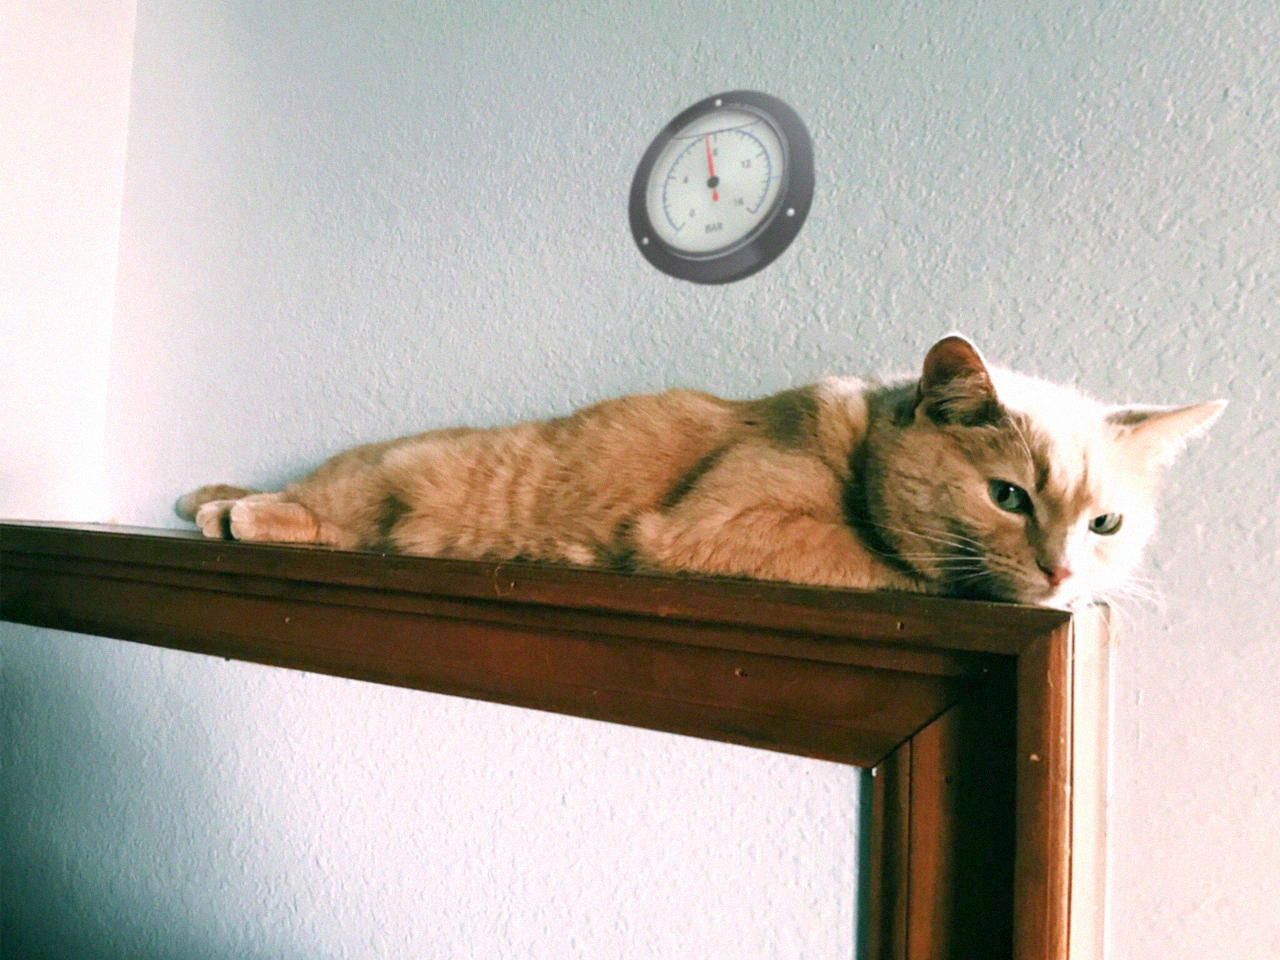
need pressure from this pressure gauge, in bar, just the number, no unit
7.5
